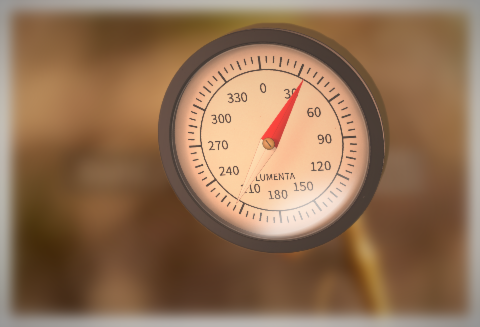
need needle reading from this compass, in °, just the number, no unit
35
